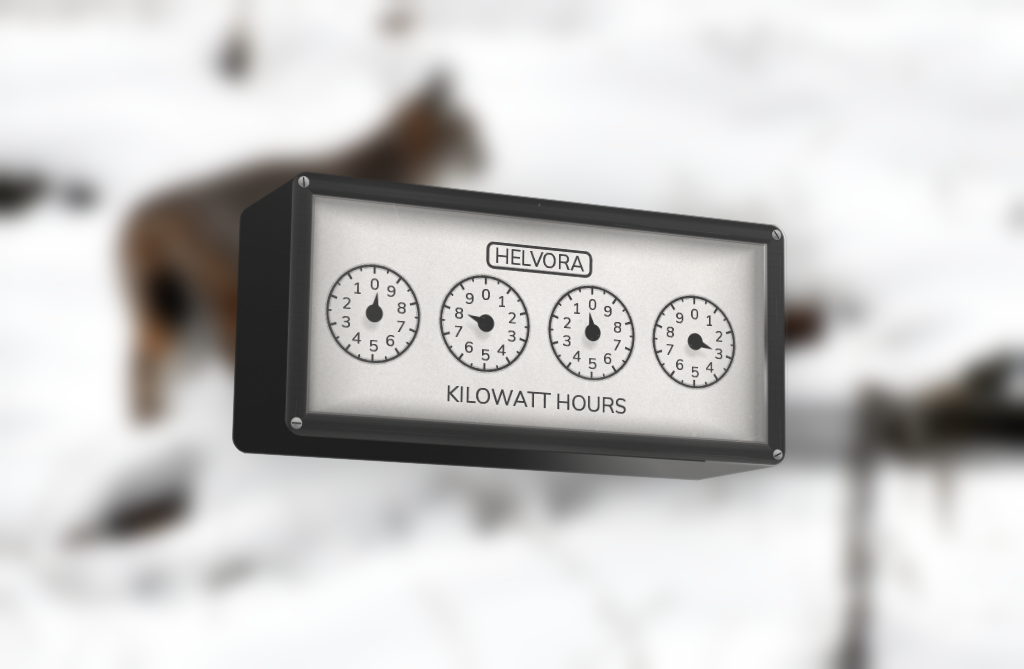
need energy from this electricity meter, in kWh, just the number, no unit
9803
